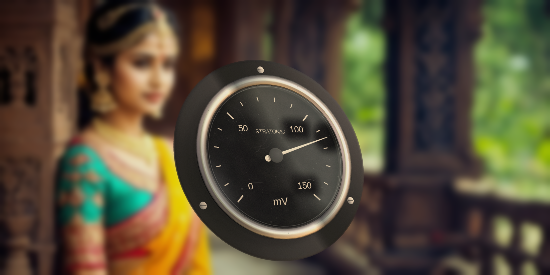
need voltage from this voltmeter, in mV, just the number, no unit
115
